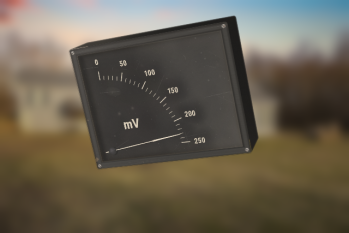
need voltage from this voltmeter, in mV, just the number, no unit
230
